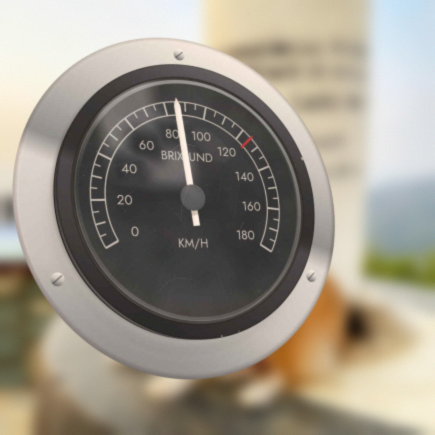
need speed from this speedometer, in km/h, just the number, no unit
85
